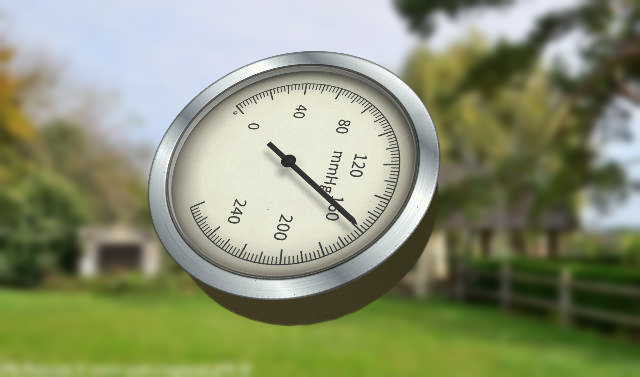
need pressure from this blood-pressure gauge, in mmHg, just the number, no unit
160
